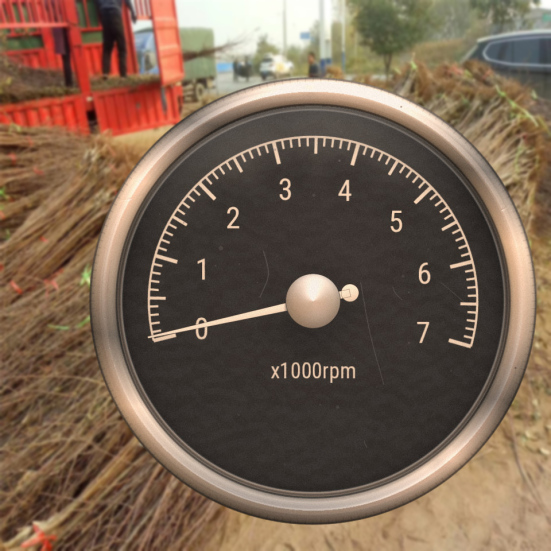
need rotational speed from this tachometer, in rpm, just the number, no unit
50
